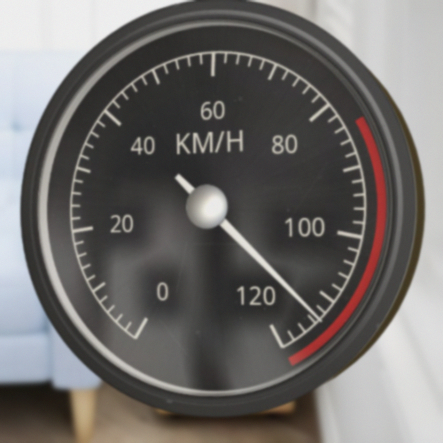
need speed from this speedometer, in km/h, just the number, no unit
113
